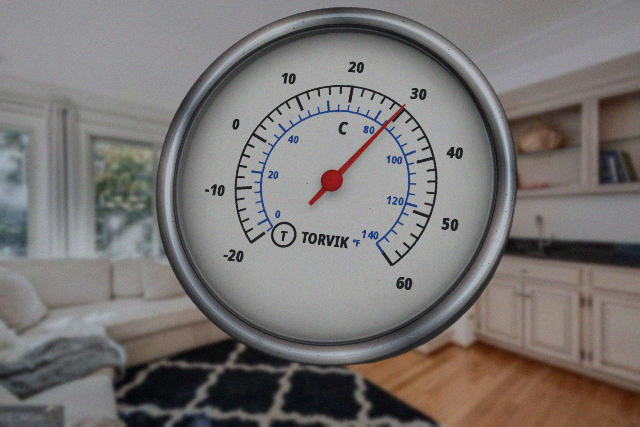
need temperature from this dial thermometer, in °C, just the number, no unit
30
